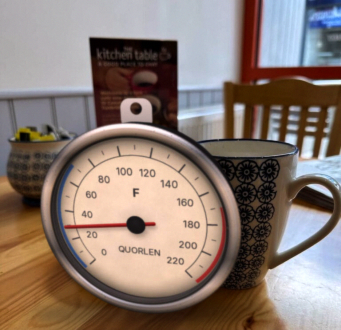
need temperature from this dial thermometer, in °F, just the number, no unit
30
